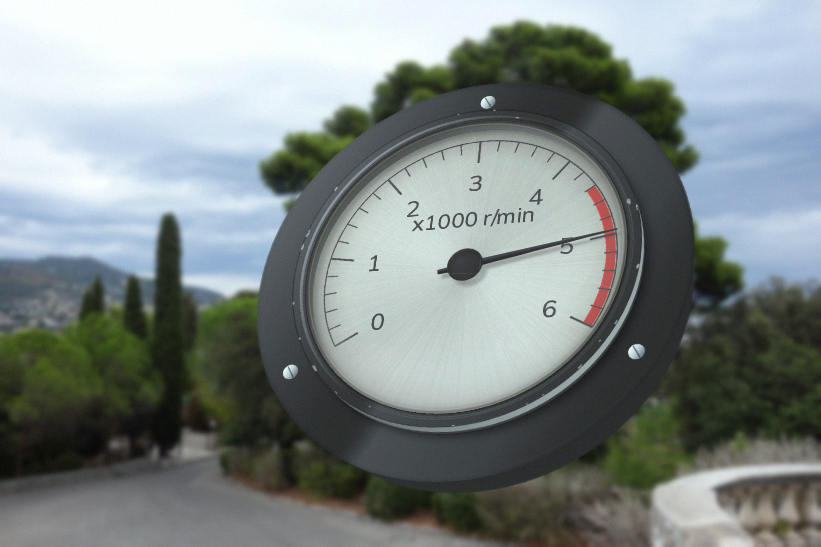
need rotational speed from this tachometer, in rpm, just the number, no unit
5000
